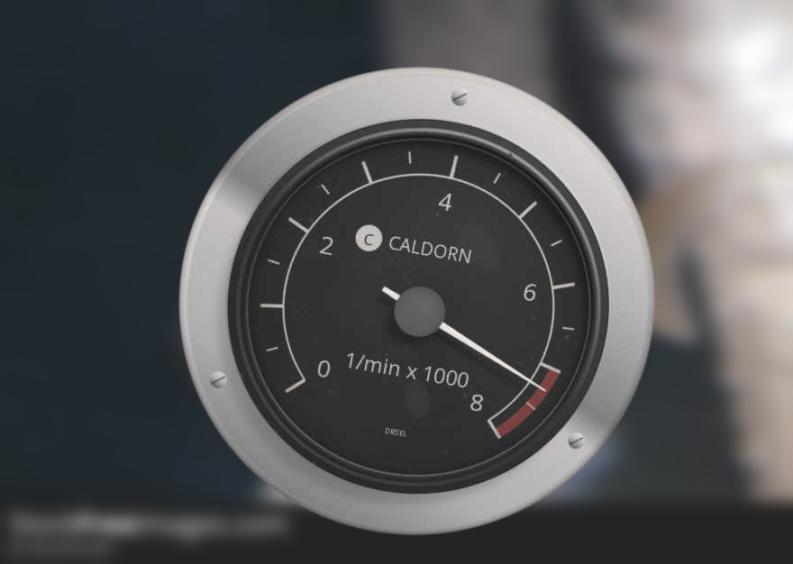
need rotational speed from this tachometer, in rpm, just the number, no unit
7250
